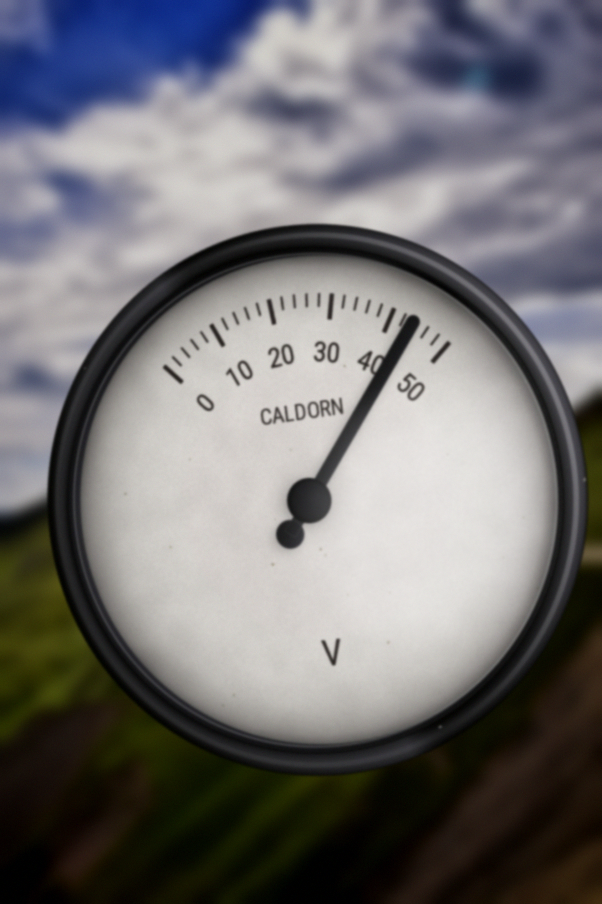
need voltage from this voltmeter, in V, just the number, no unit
44
